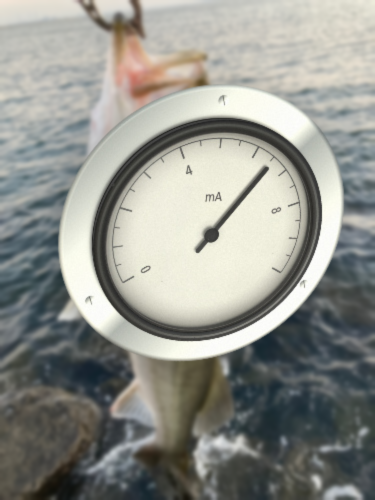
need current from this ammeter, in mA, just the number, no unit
6.5
